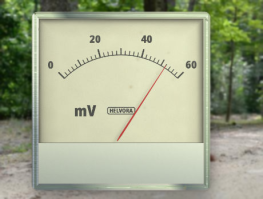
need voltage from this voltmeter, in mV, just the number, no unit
52
